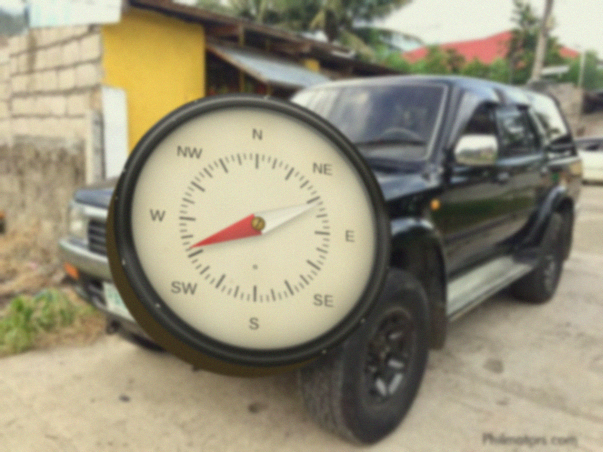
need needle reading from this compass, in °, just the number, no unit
245
